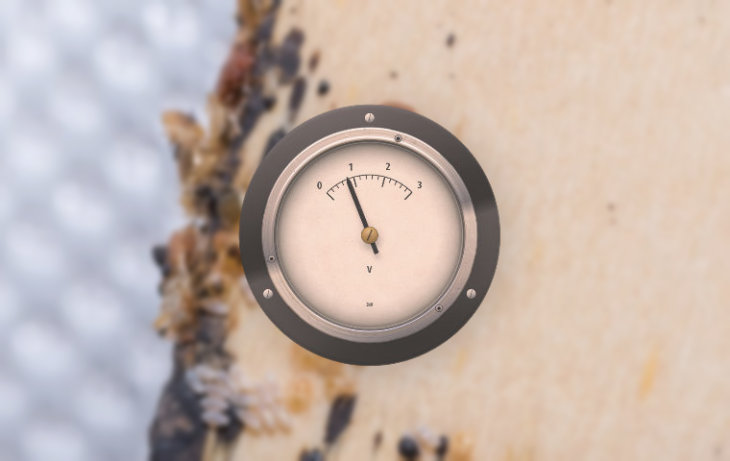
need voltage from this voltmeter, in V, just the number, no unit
0.8
